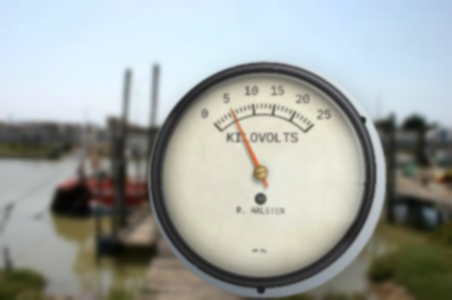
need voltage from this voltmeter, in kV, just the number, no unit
5
